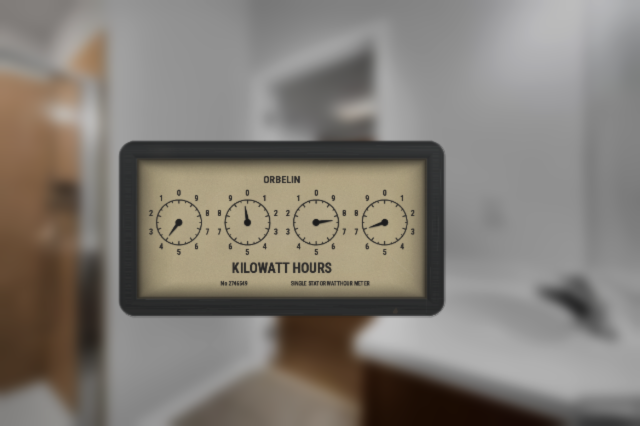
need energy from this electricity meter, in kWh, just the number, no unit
3977
